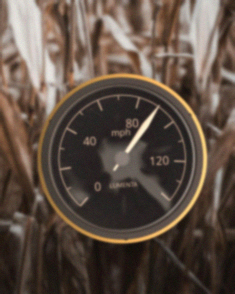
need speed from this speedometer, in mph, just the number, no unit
90
